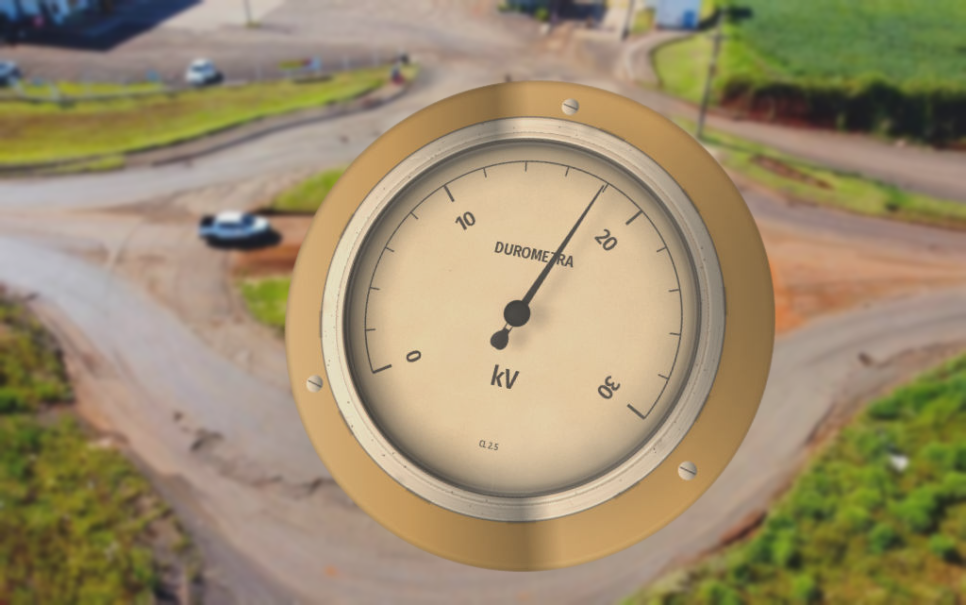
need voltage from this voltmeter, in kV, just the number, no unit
18
